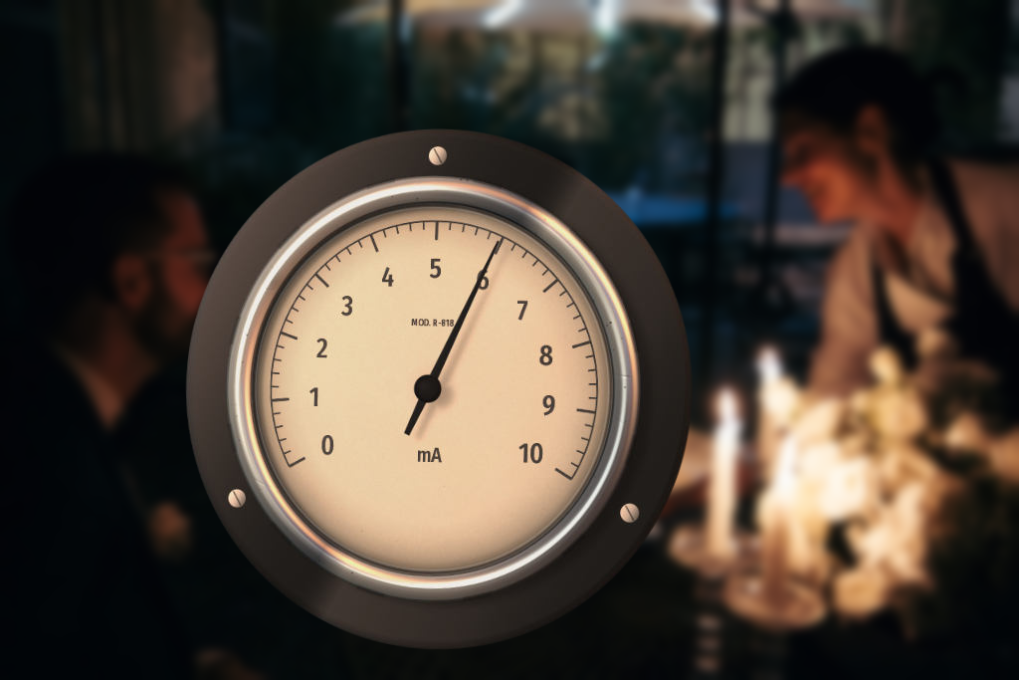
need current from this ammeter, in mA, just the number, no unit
6
